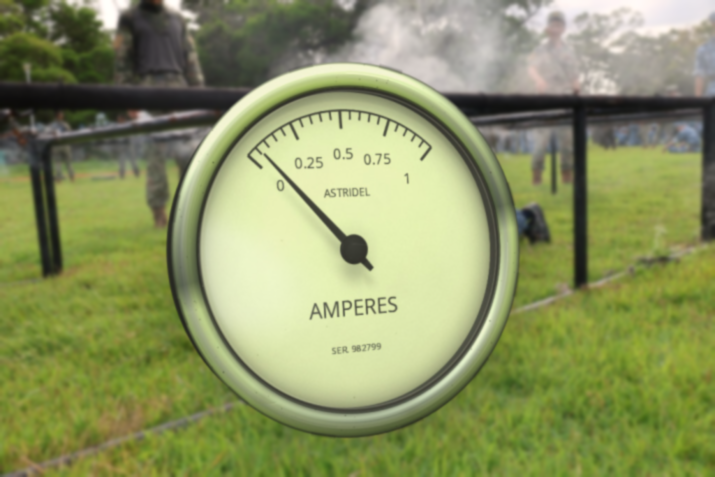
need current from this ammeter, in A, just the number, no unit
0.05
